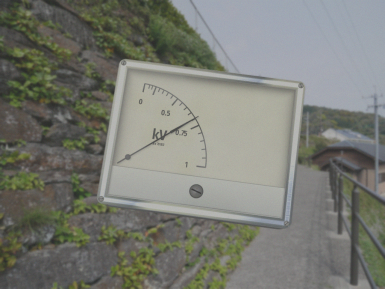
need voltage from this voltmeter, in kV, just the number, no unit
0.7
